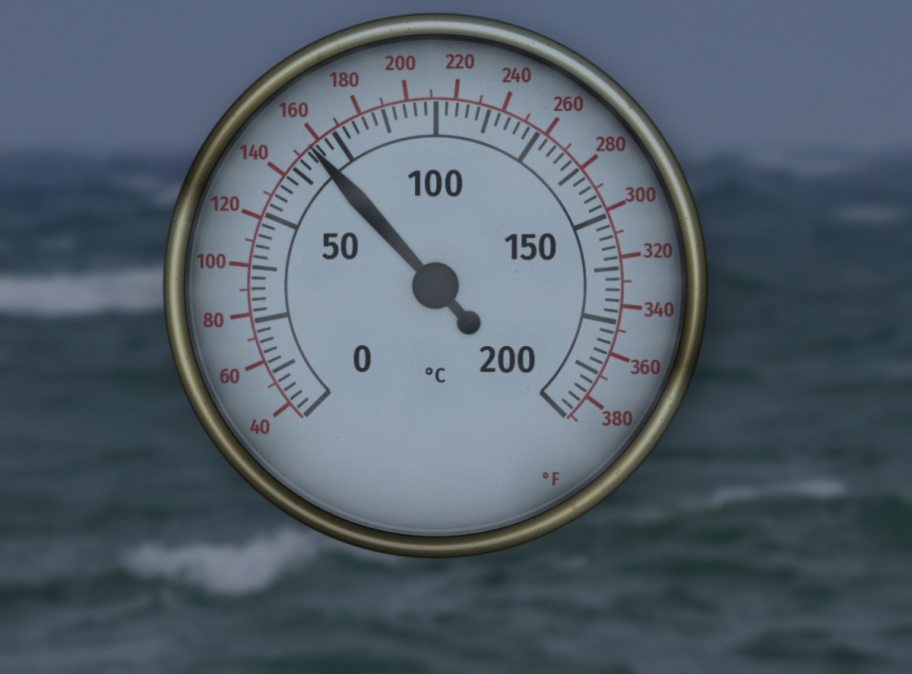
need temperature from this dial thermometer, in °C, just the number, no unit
68.75
